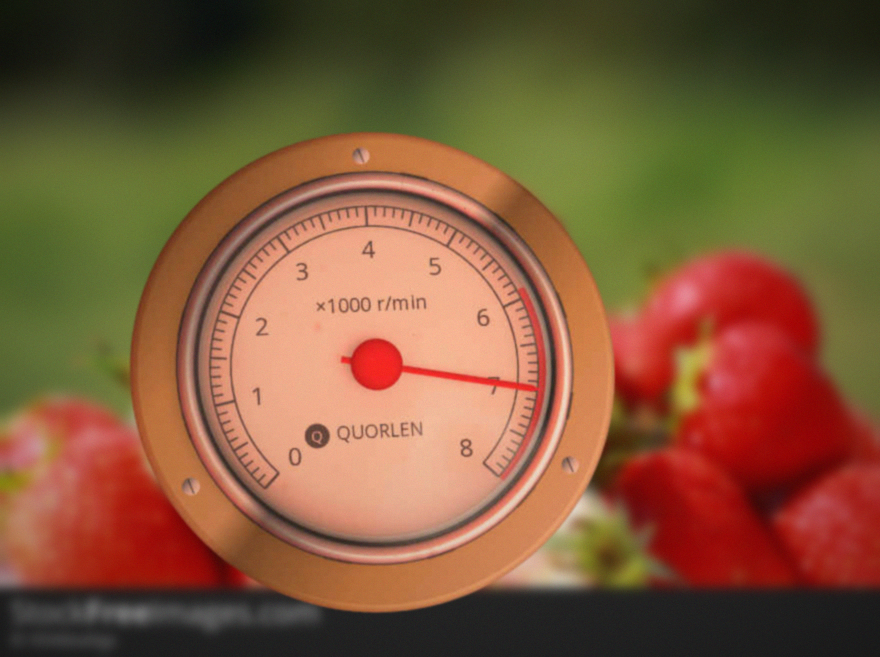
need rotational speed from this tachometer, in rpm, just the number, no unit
7000
